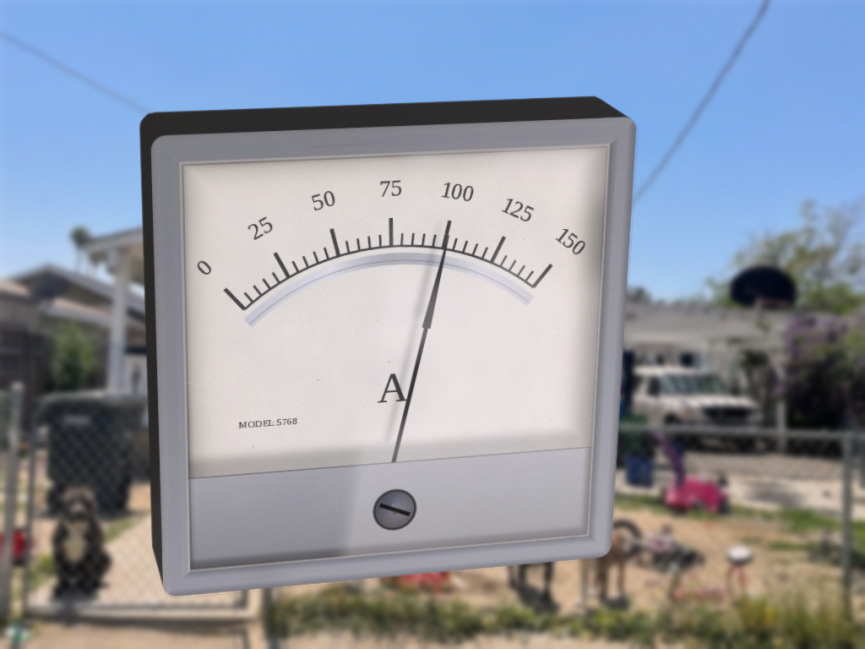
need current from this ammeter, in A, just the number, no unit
100
